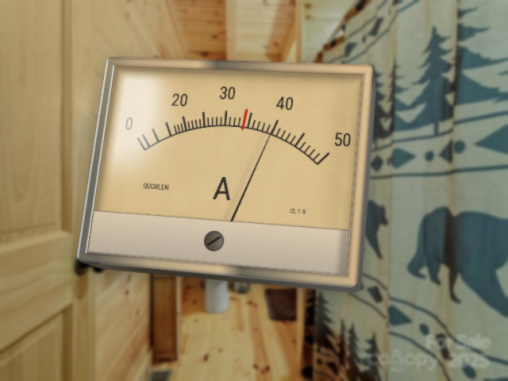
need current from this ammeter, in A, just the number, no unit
40
